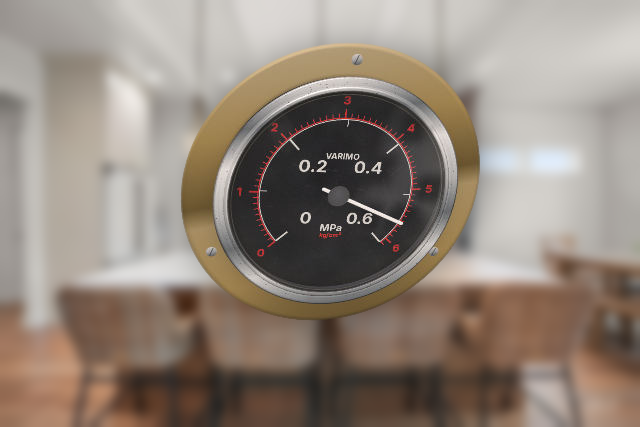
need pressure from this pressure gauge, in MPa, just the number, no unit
0.55
